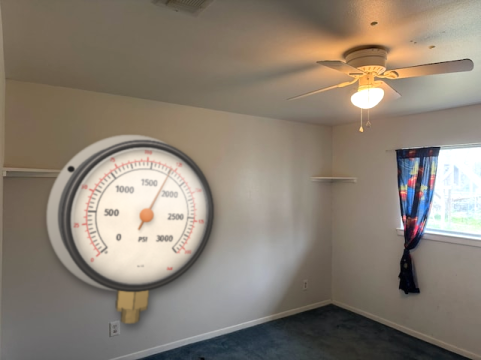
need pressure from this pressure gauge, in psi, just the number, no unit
1750
